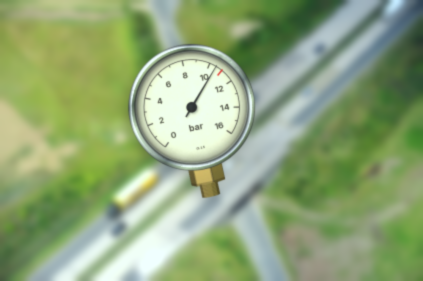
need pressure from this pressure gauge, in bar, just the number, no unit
10.5
